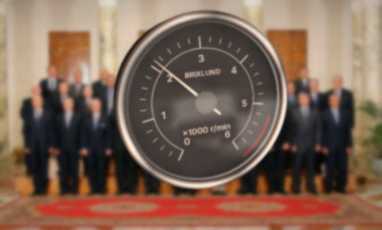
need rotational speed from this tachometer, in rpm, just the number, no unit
2100
